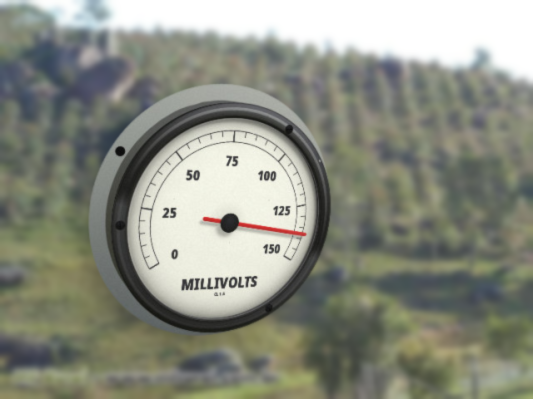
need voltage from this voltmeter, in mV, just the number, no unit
137.5
